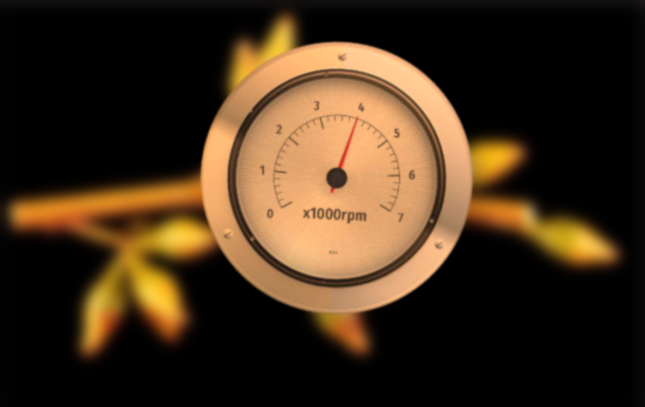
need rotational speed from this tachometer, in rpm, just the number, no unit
4000
